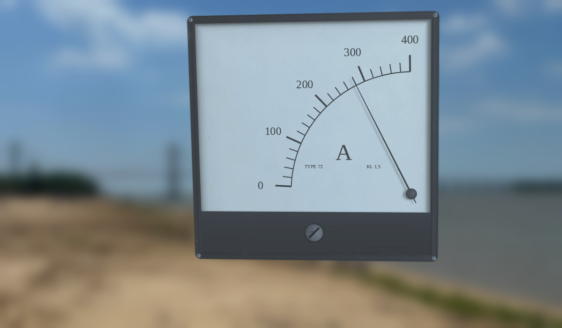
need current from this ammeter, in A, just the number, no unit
280
